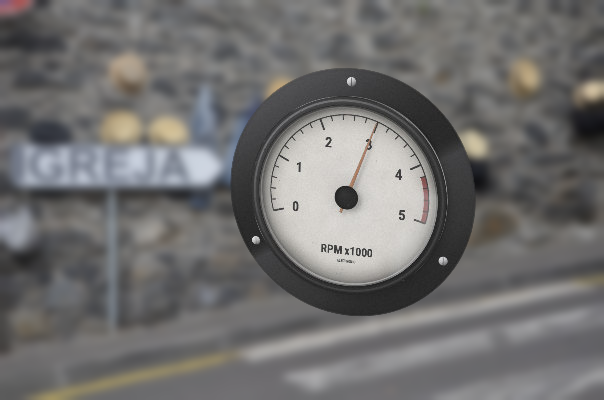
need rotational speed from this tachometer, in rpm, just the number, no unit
3000
